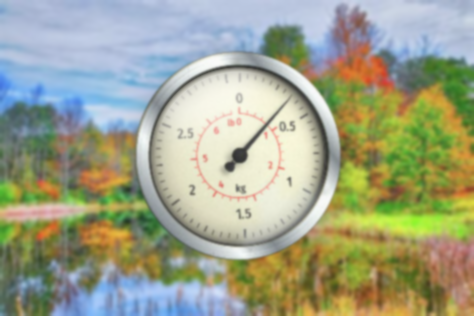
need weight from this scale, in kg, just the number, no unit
0.35
